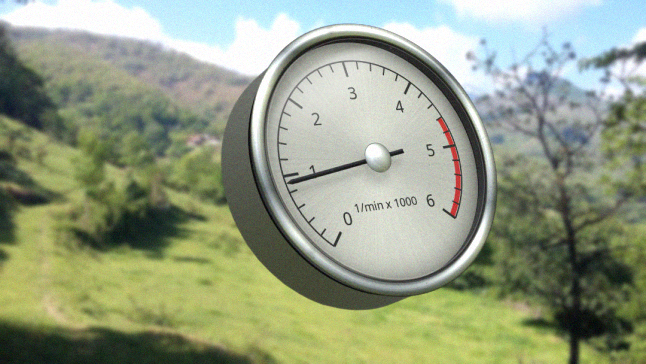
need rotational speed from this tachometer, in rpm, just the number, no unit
900
